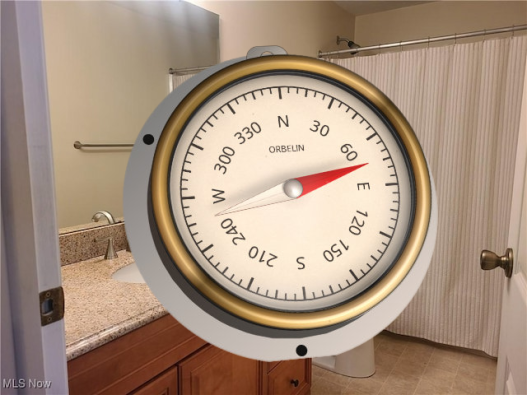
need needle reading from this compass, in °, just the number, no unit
75
